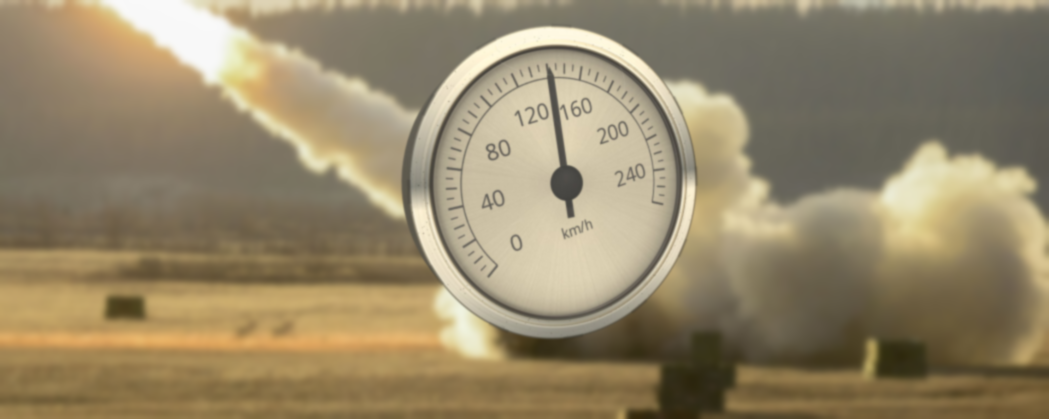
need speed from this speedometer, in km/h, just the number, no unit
140
